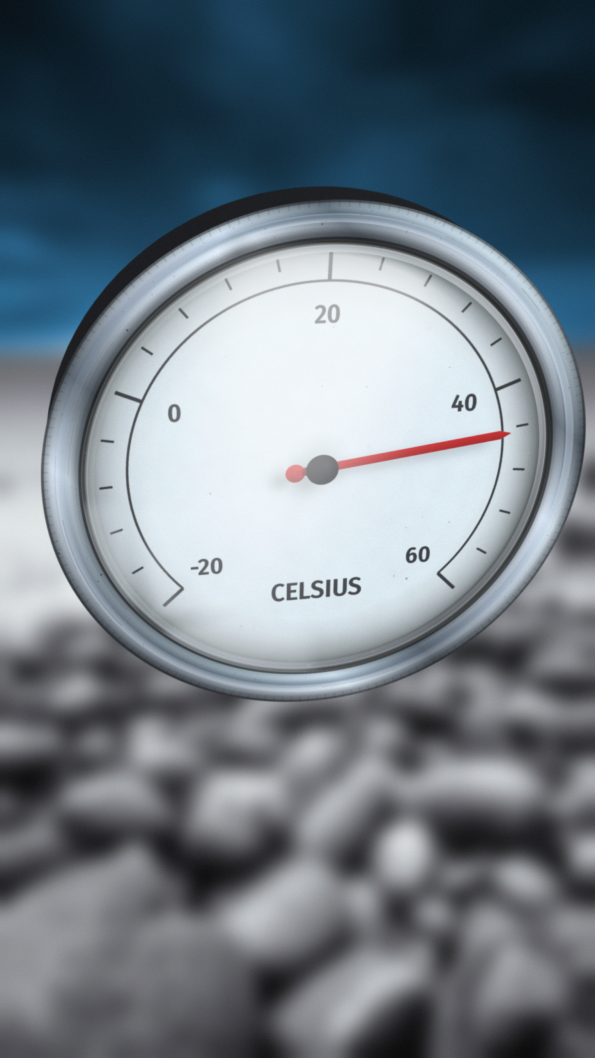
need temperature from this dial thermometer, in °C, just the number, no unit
44
